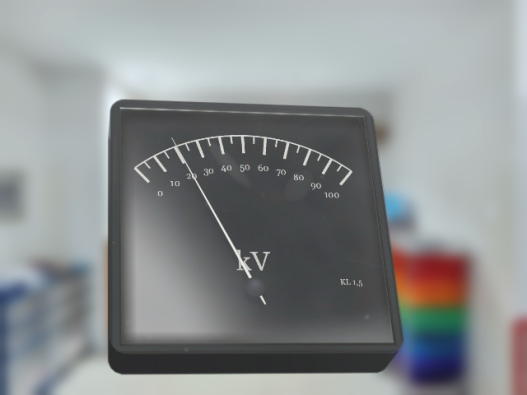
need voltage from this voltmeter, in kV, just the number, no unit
20
